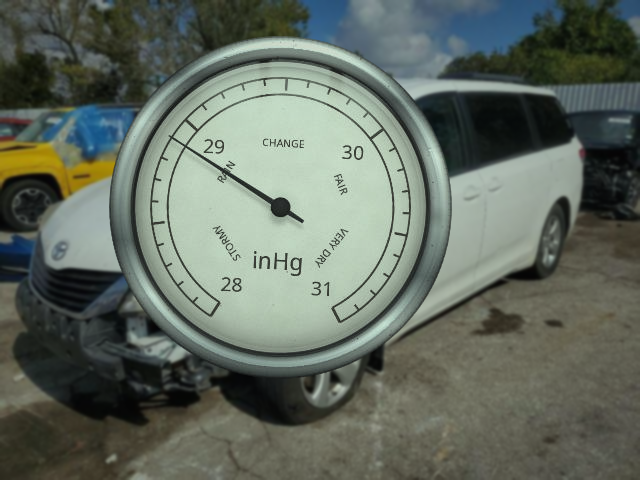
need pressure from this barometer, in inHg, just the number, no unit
28.9
